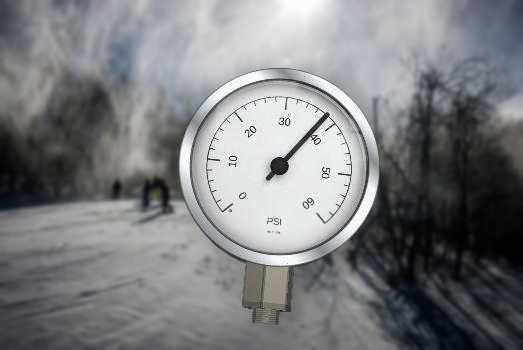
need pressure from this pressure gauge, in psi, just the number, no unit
38
